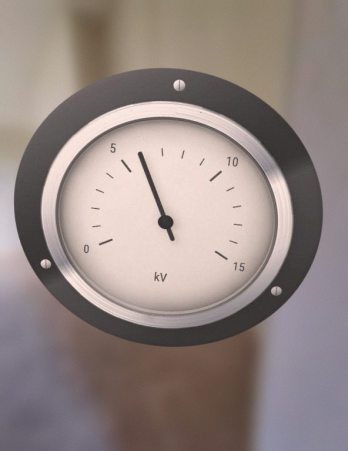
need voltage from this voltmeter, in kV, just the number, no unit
6
